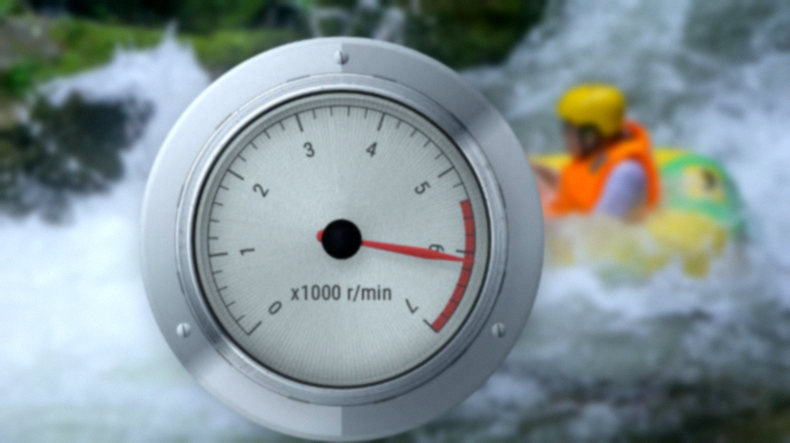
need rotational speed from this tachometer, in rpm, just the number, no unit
6100
